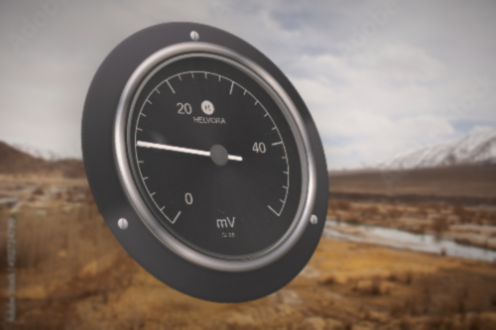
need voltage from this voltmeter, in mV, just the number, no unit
10
